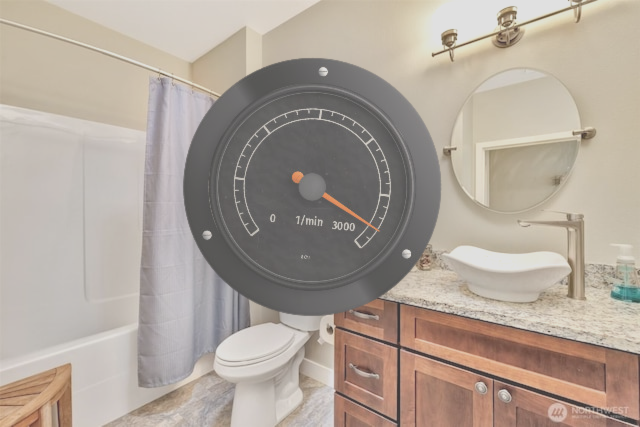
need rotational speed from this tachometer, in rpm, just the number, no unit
2800
